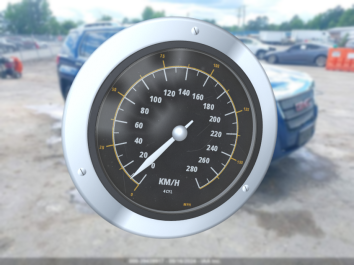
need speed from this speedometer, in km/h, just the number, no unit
10
